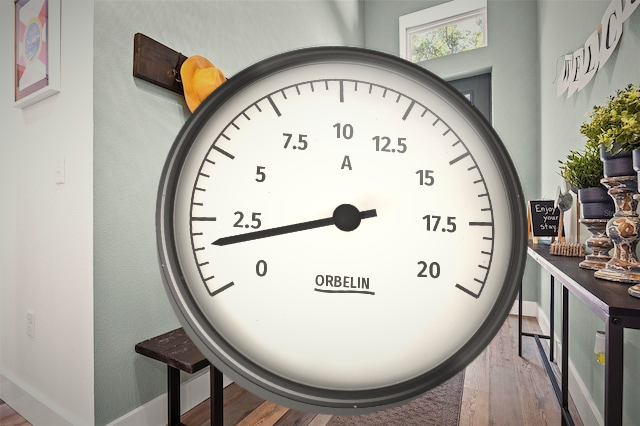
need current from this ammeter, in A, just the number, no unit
1.5
